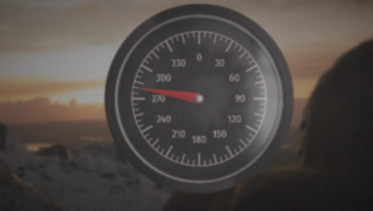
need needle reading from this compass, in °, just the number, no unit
280
